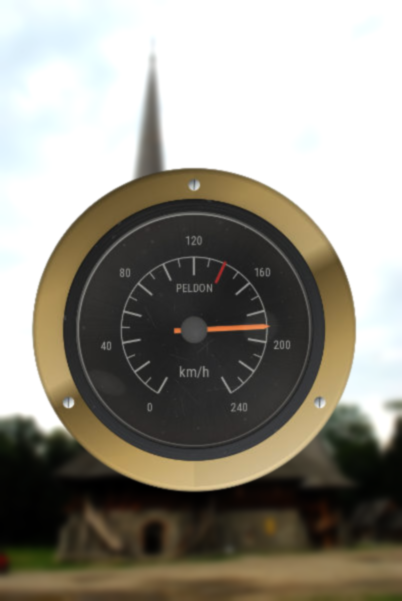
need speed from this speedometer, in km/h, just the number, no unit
190
